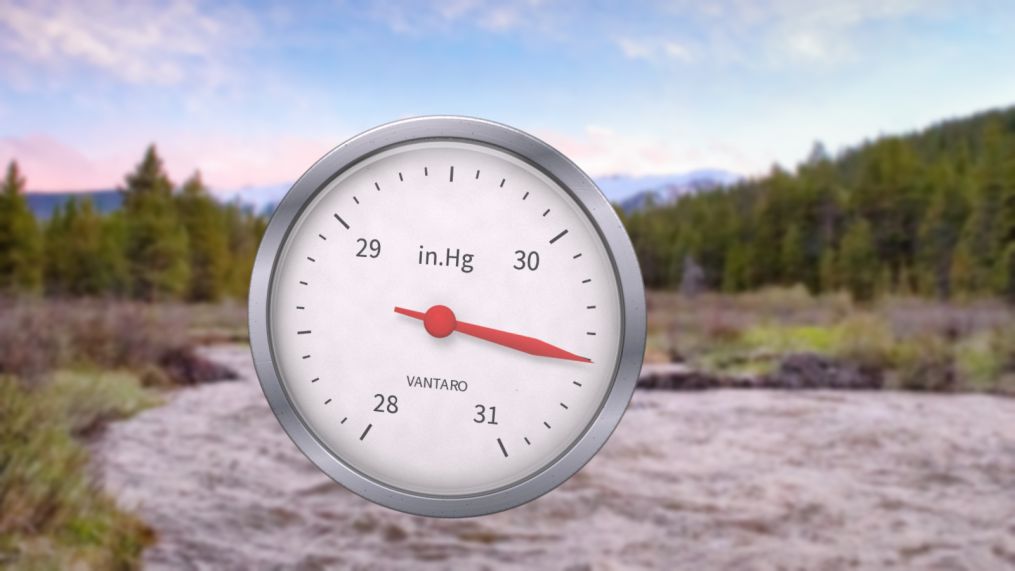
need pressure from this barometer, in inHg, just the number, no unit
30.5
